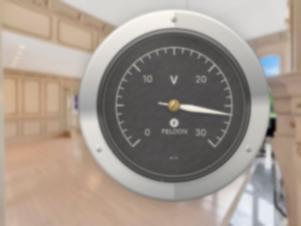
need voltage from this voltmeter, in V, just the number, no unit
26
